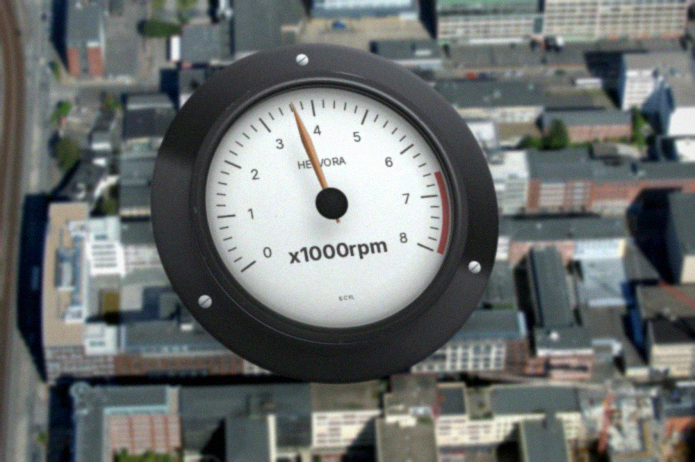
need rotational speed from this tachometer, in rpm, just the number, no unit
3600
